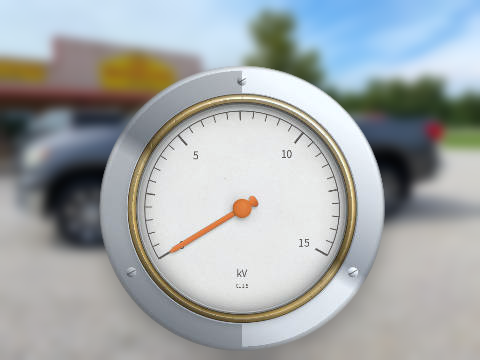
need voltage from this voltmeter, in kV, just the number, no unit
0
